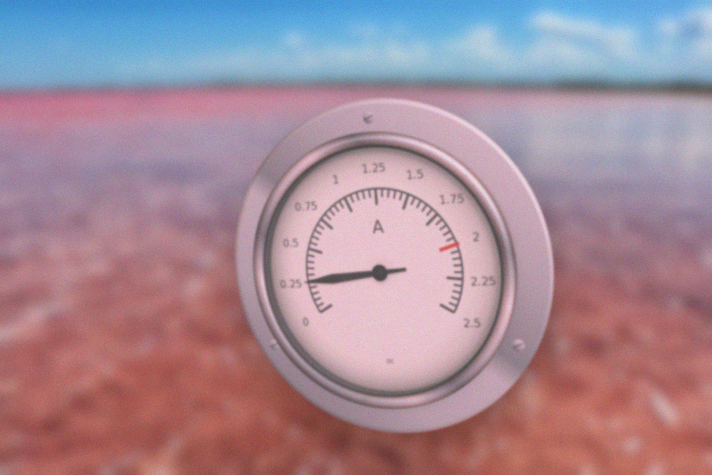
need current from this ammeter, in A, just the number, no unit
0.25
